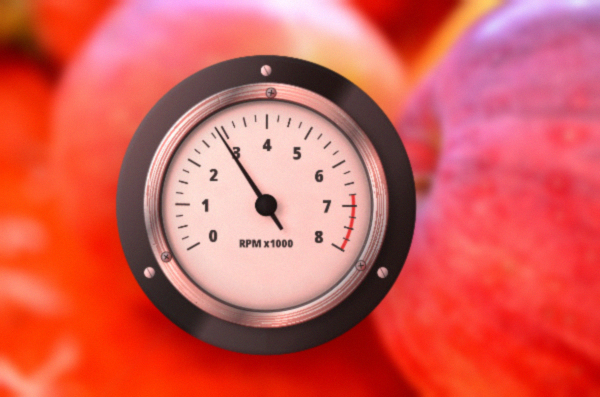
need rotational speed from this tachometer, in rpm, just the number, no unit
2875
